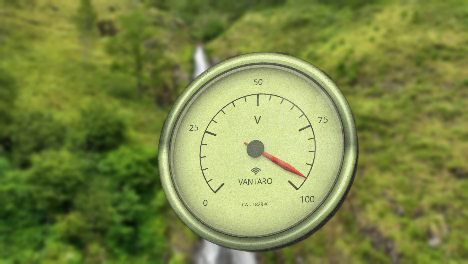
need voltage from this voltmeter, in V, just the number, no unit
95
